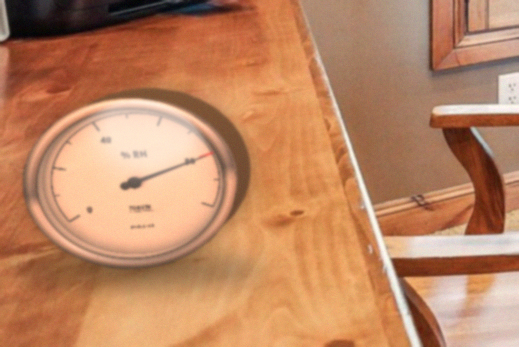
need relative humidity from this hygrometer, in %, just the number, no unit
80
